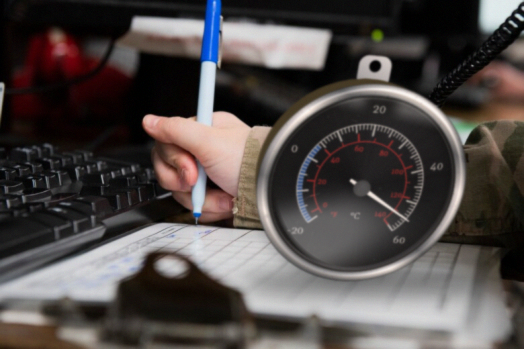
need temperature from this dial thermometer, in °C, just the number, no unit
55
